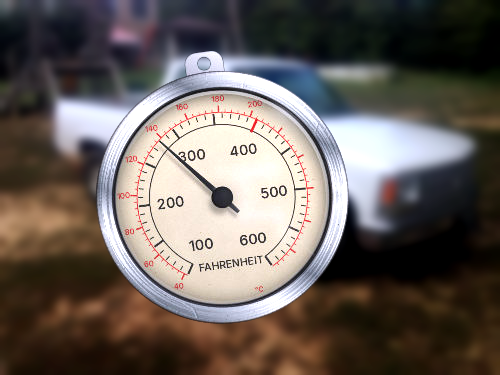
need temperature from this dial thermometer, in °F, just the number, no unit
280
